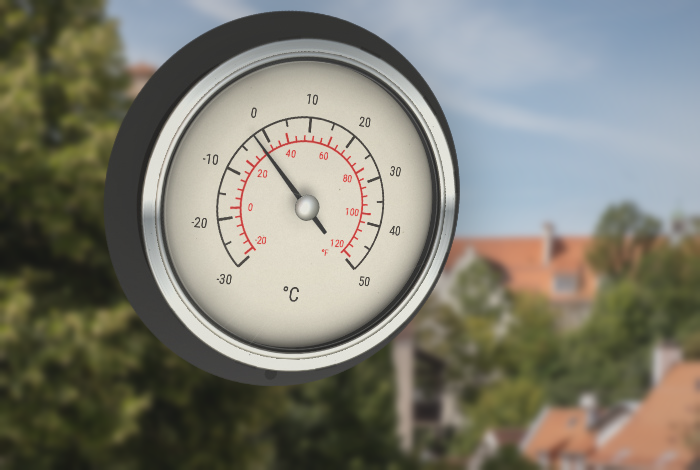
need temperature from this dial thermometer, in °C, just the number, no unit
-2.5
